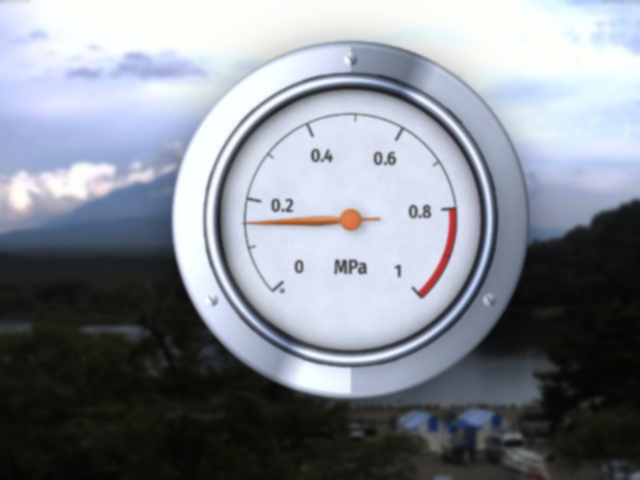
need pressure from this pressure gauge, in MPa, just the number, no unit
0.15
